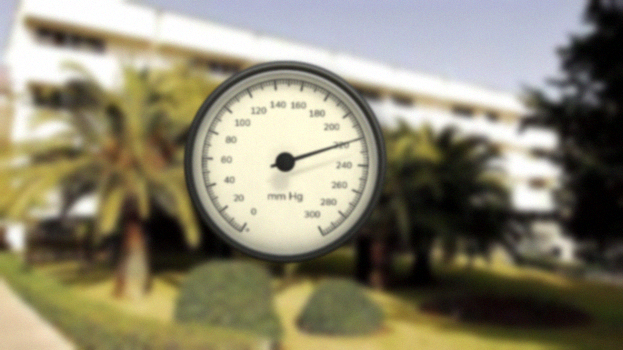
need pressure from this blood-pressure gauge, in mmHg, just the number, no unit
220
